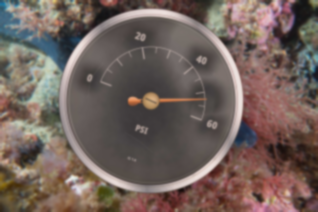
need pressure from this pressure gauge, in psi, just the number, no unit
52.5
